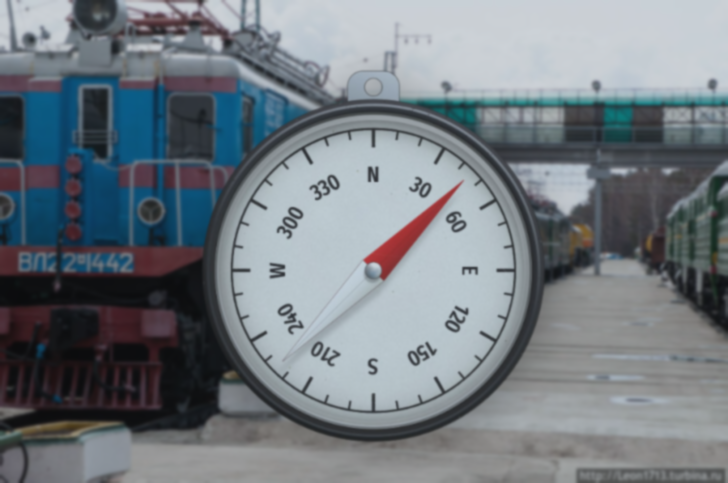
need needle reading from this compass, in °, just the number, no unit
45
